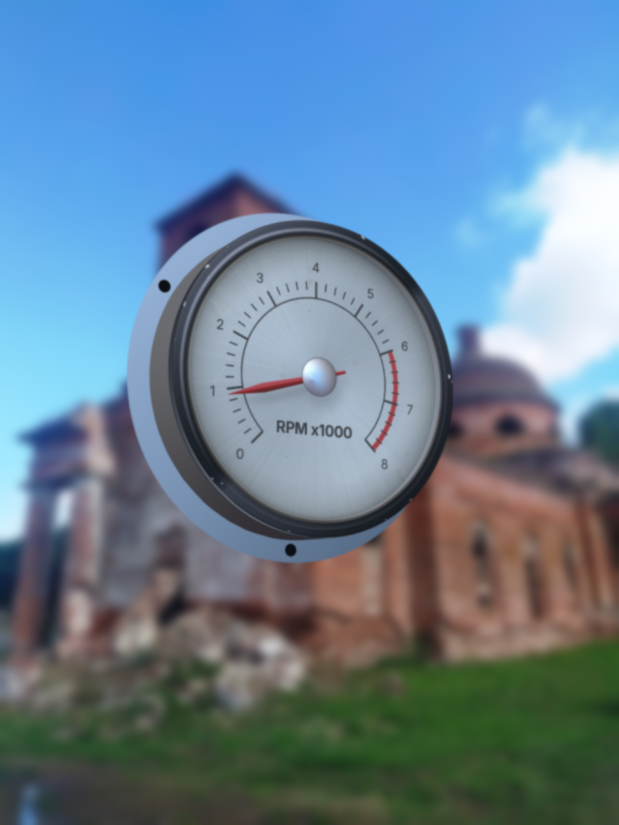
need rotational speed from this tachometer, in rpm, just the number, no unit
900
